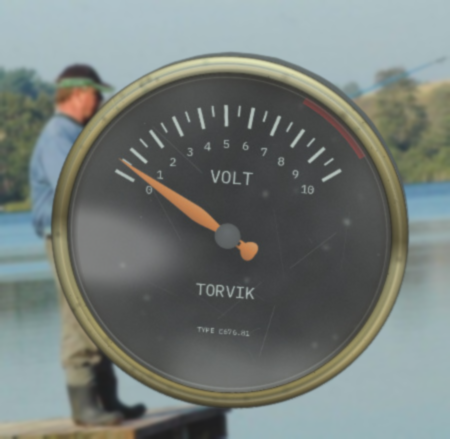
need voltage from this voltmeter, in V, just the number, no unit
0.5
